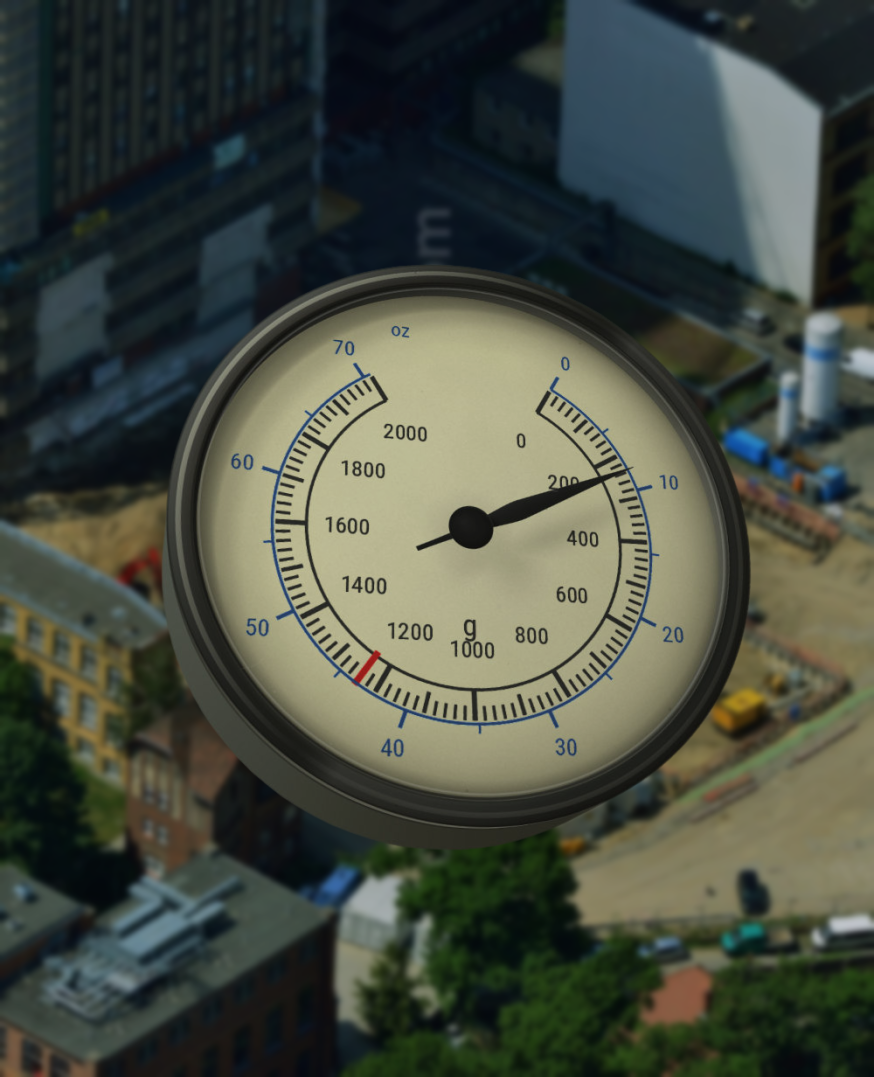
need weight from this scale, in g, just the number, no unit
240
